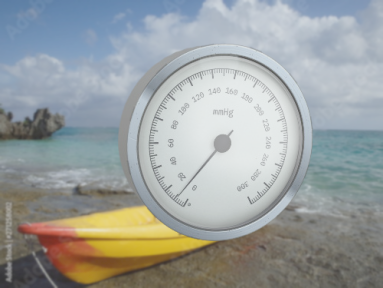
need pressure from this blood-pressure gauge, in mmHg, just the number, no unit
10
